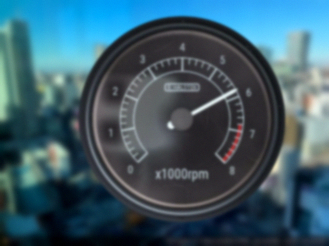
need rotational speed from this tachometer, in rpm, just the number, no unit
5800
